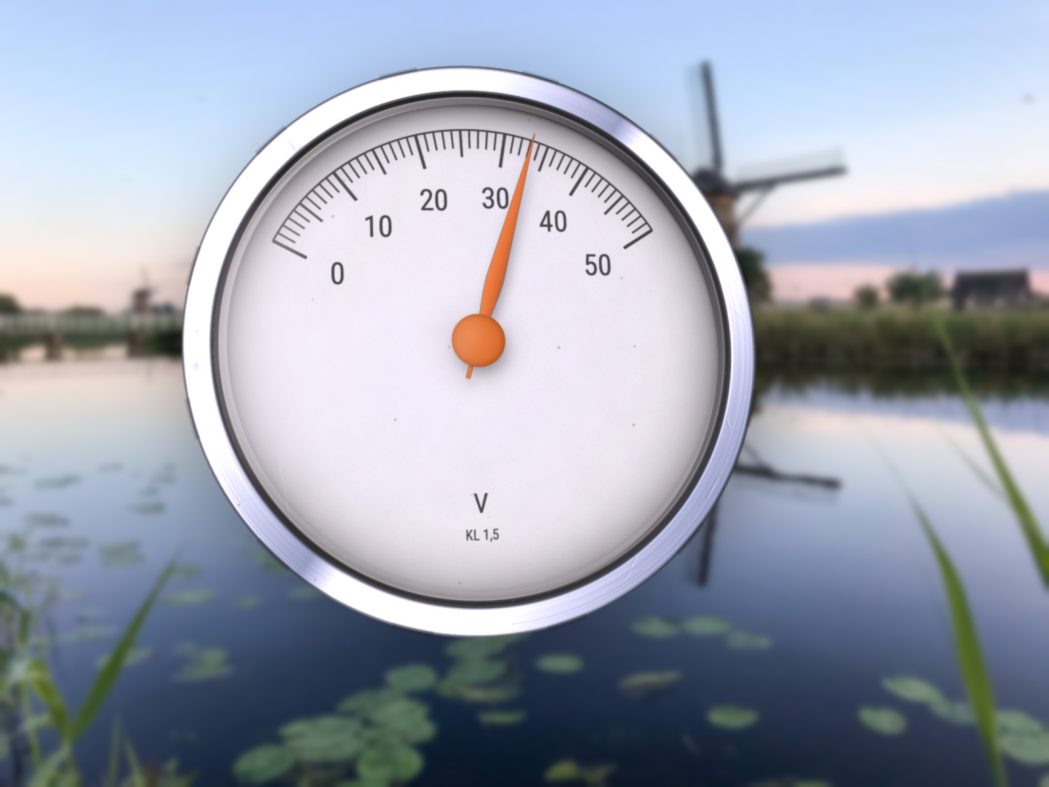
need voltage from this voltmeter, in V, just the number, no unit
33
